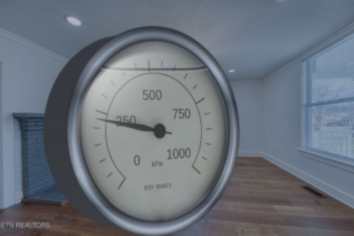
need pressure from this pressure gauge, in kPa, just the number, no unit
225
